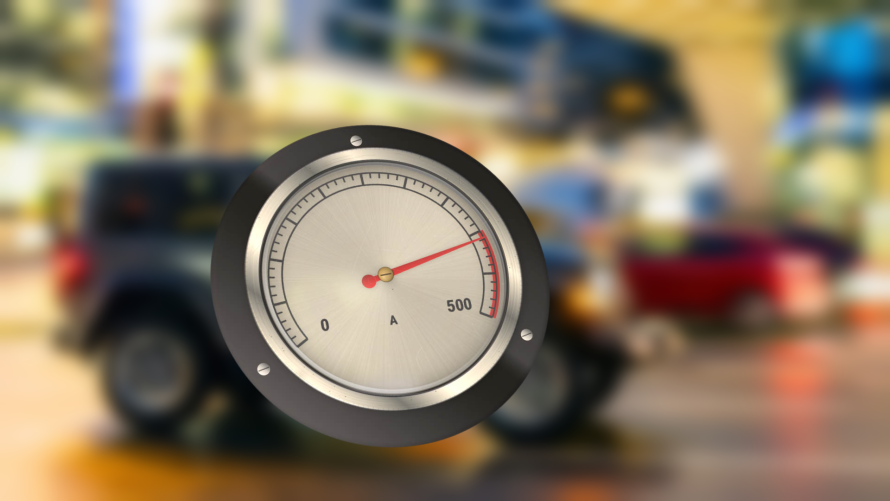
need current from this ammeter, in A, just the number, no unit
410
